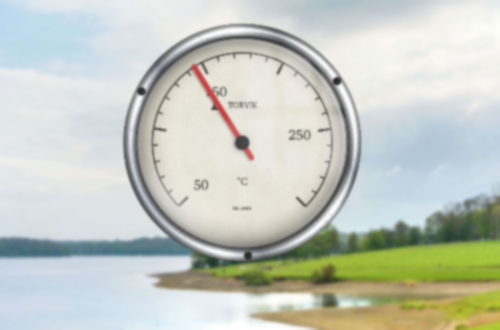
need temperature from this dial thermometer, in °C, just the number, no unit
145
